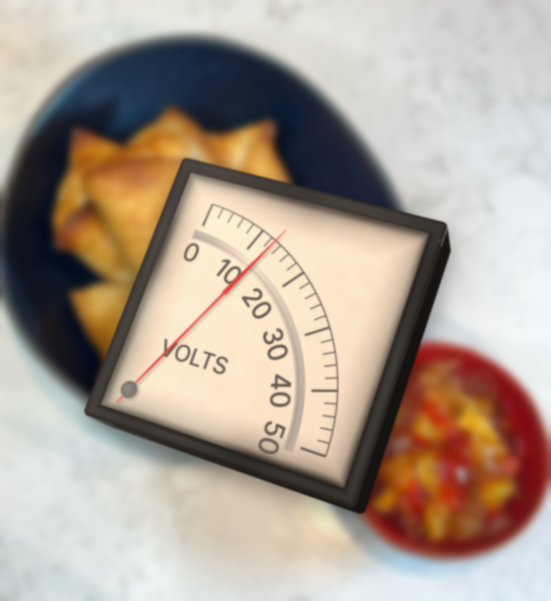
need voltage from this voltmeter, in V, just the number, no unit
13
